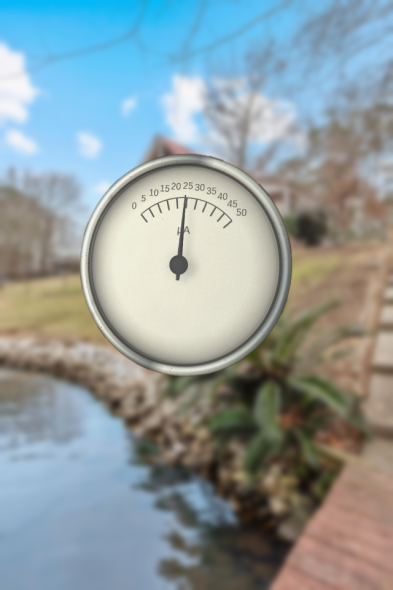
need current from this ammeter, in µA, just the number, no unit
25
